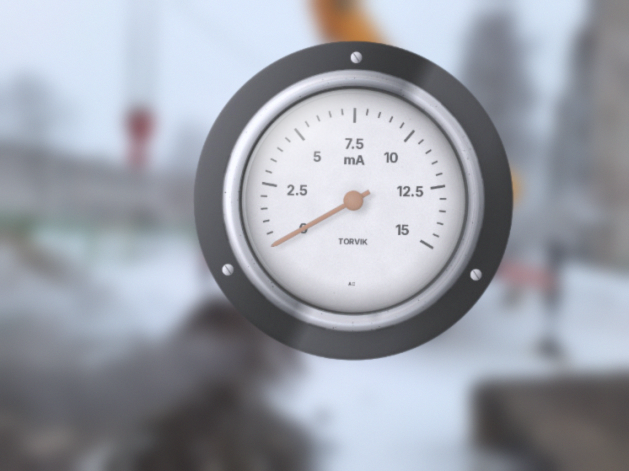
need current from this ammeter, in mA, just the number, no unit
0
